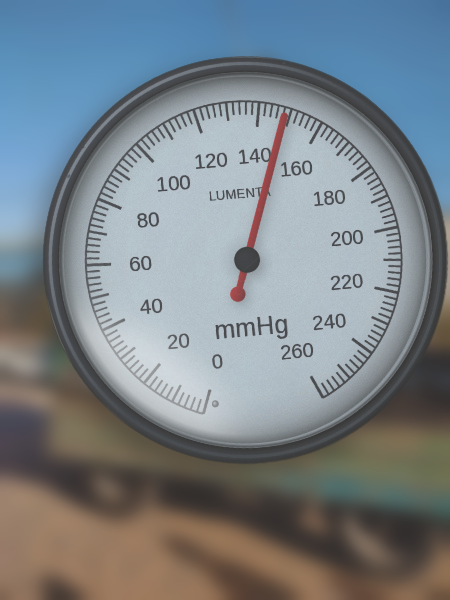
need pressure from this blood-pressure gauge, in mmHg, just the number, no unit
148
